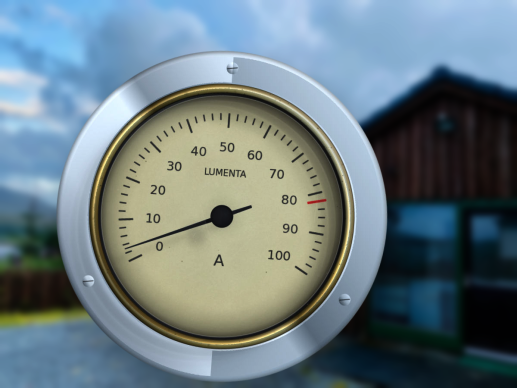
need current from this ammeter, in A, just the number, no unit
3
